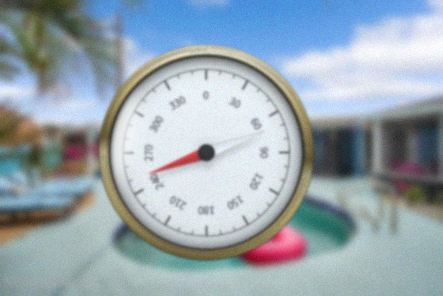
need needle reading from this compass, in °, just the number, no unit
250
